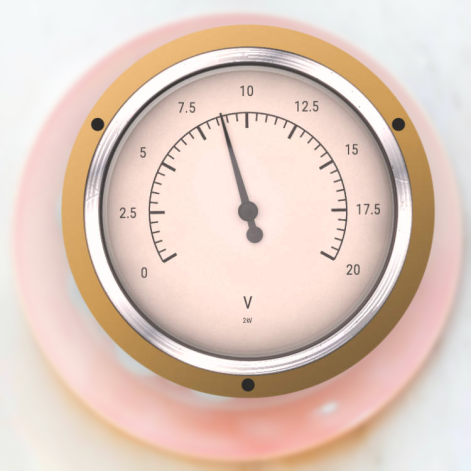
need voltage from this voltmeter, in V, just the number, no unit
8.75
